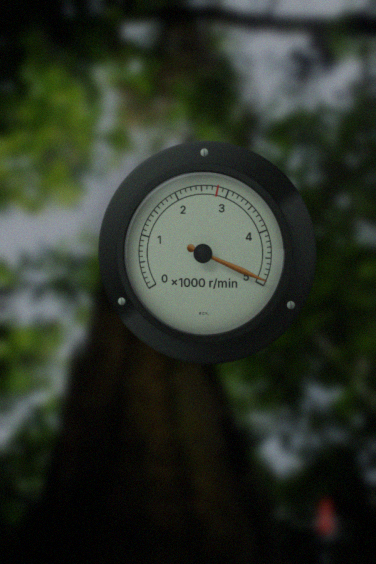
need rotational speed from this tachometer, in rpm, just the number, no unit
4900
